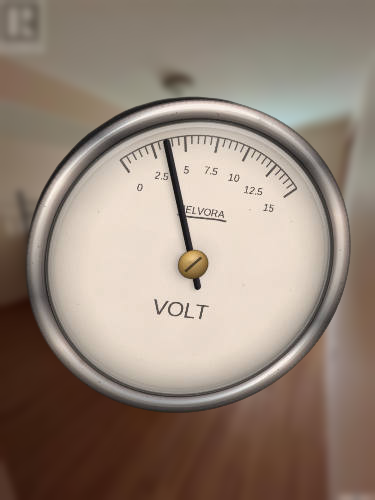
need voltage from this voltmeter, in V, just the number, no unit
3.5
